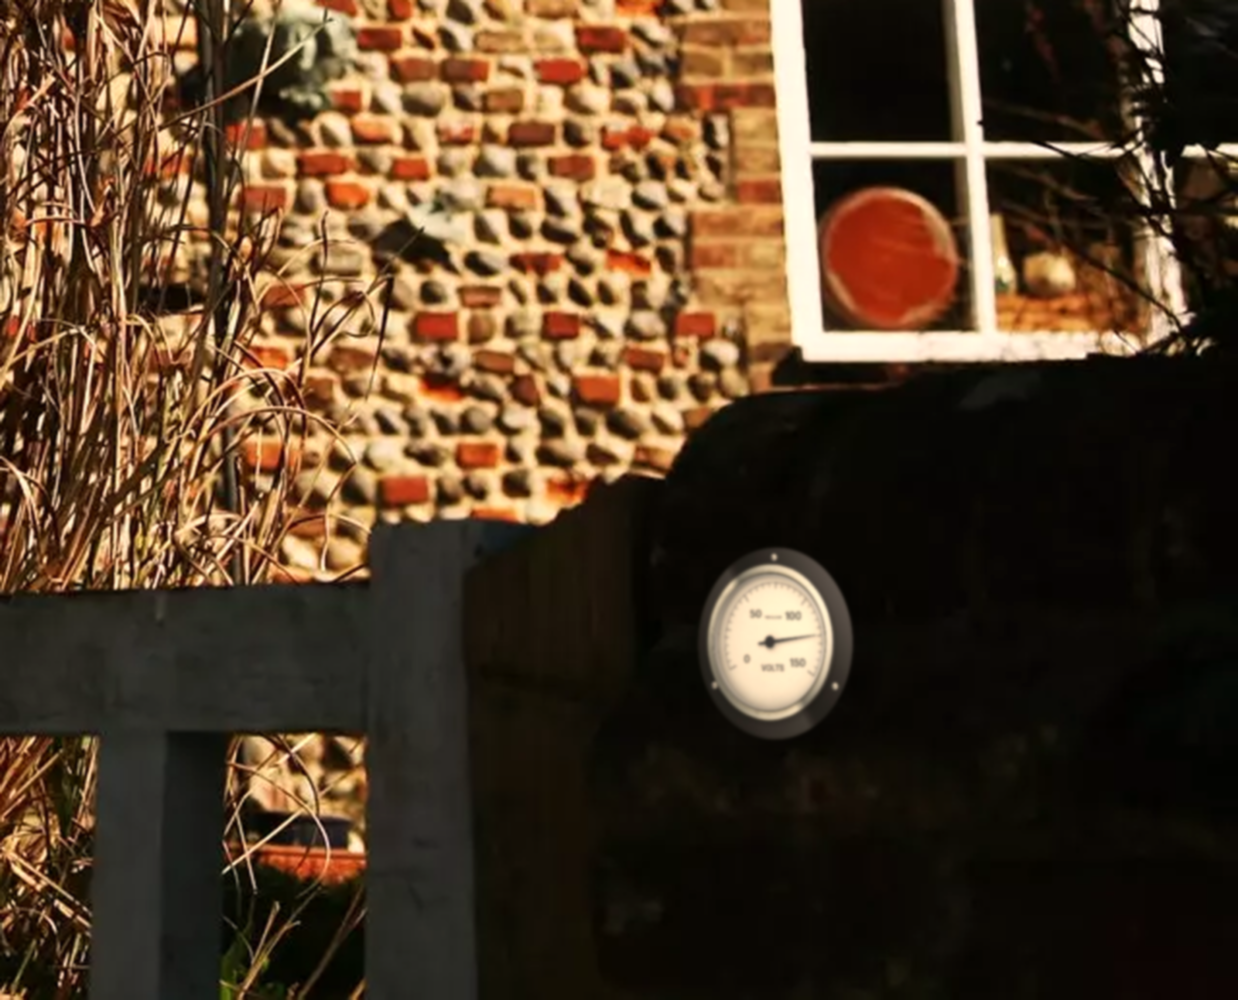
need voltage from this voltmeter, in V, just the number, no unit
125
